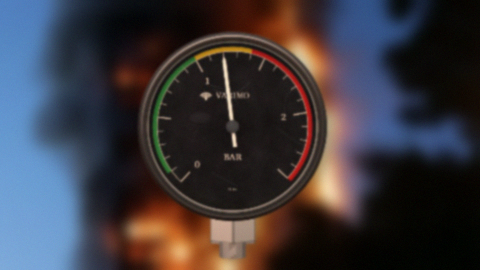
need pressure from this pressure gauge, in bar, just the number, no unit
1.2
